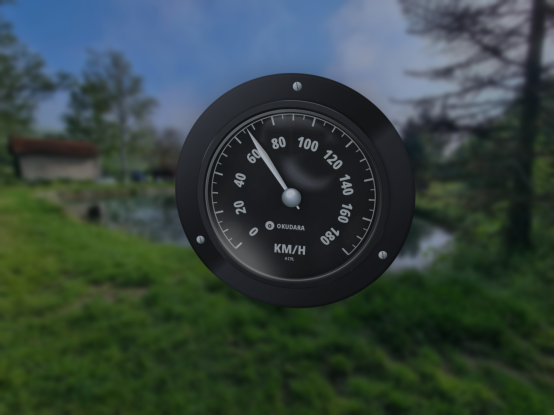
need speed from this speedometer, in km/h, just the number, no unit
67.5
